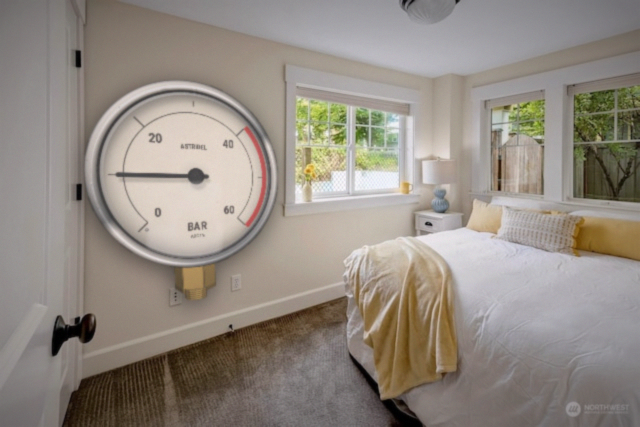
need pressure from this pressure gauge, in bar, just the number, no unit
10
